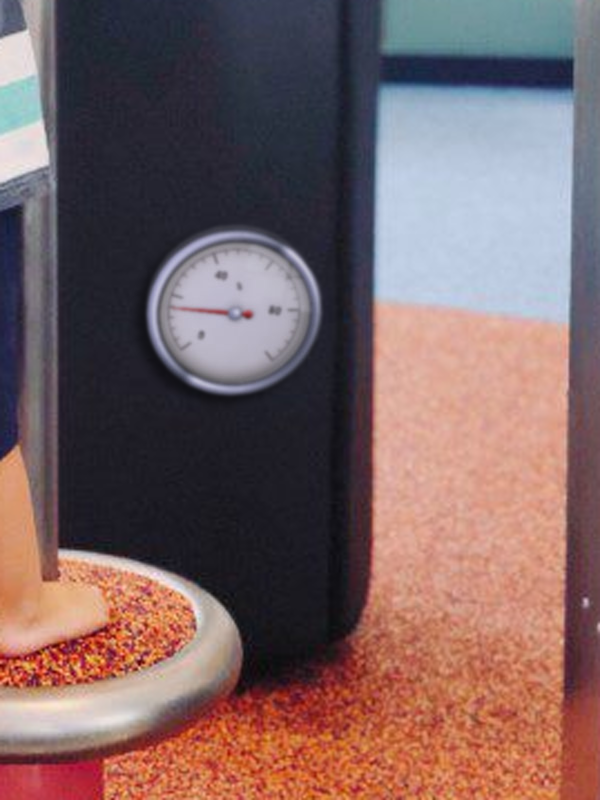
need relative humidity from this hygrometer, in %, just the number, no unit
16
